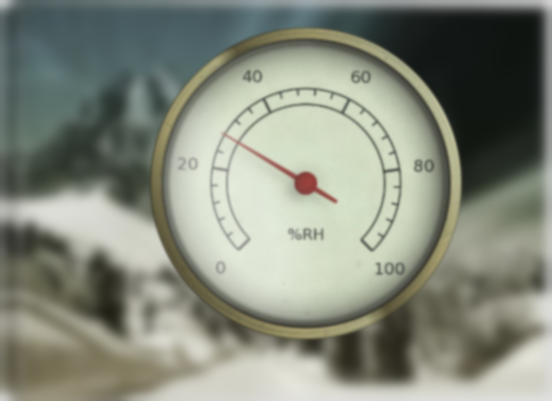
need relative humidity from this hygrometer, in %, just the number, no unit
28
